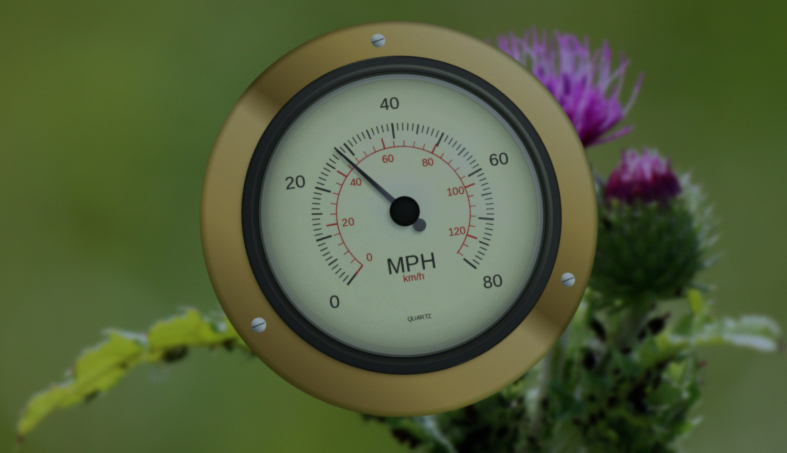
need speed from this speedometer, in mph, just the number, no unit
28
